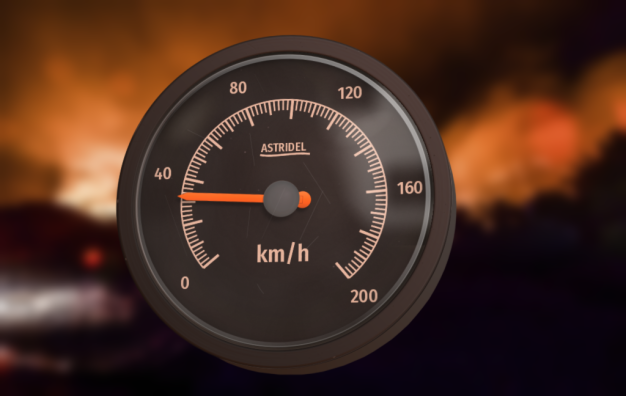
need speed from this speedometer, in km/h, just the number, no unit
32
